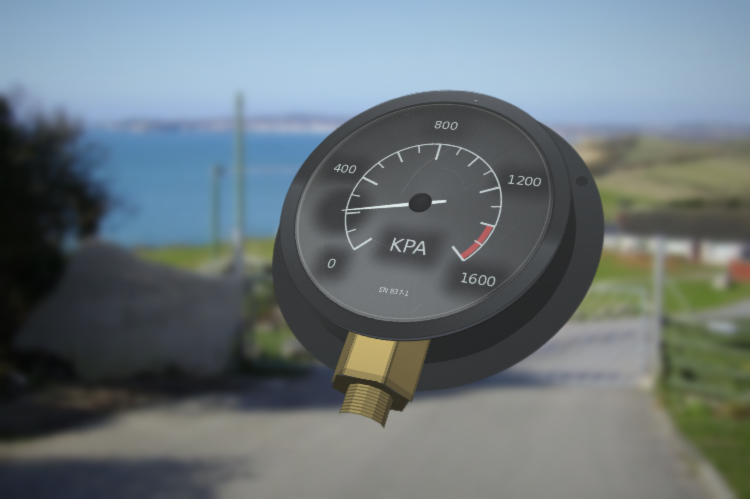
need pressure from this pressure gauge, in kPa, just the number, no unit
200
